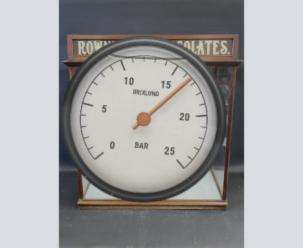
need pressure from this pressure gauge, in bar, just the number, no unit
16.5
